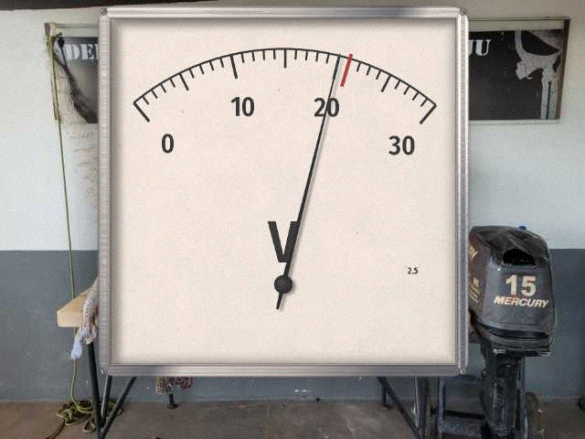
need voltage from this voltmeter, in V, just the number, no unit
20
